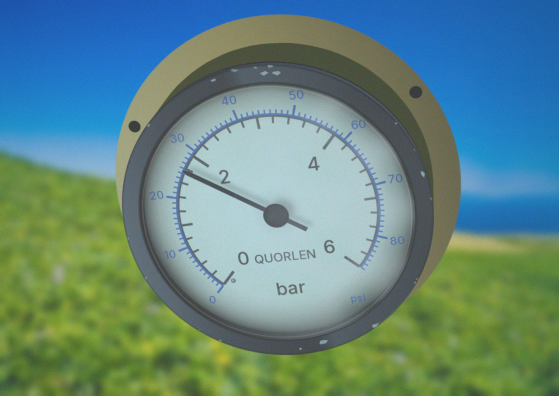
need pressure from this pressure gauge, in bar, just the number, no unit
1.8
